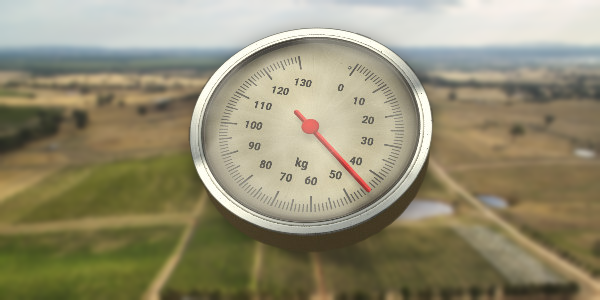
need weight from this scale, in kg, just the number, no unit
45
